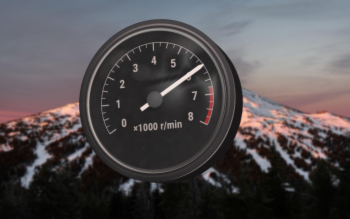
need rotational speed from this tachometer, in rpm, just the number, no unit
6000
